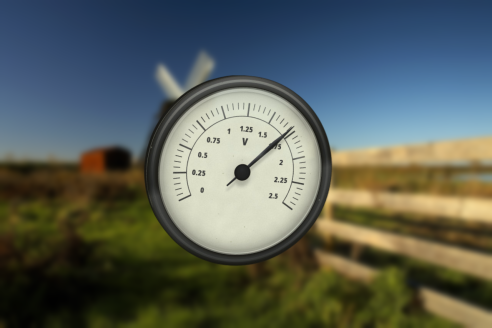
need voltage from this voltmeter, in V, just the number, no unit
1.7
